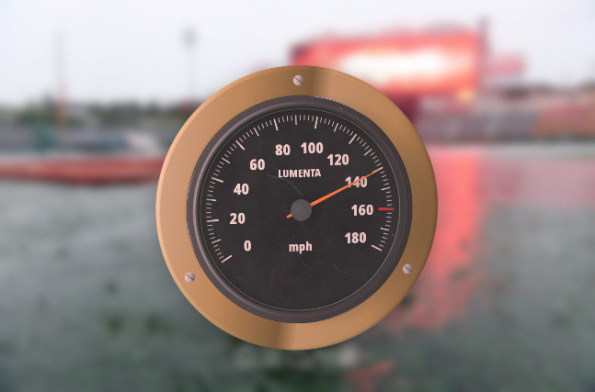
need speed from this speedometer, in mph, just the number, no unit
140
